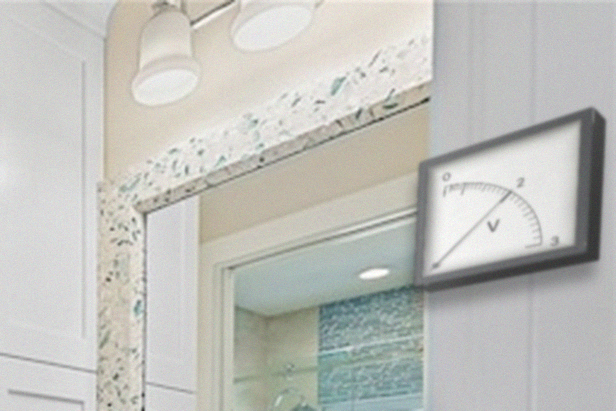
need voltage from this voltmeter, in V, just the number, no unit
2
